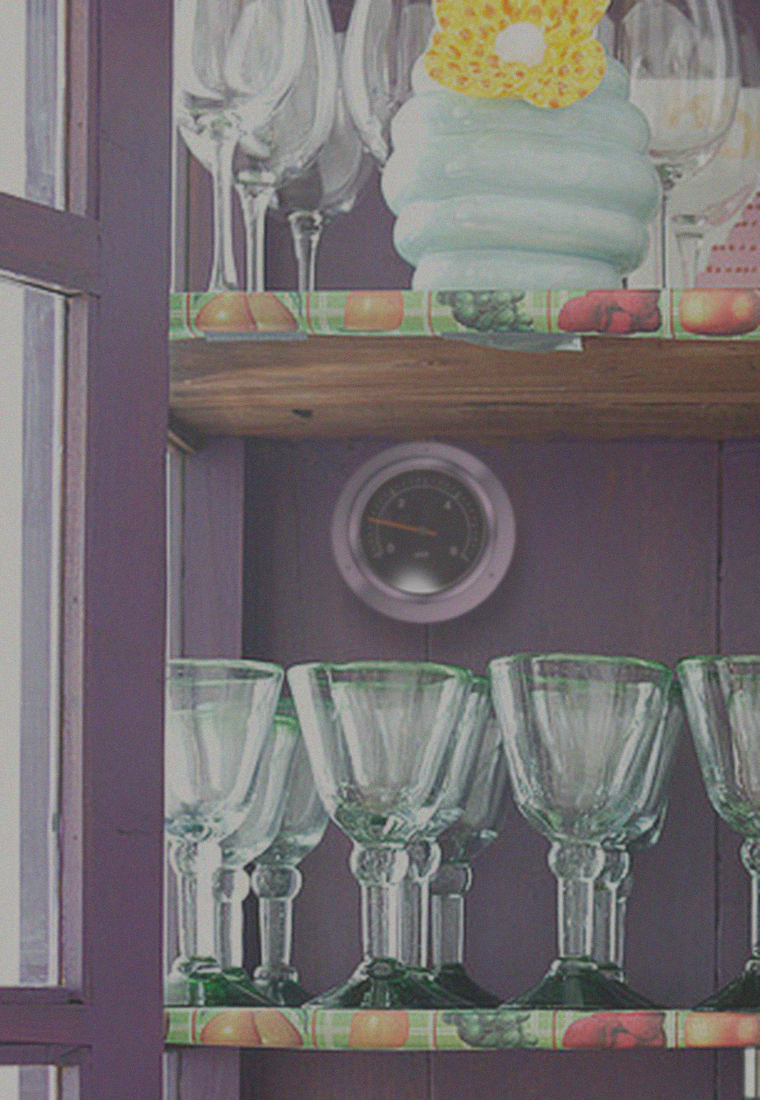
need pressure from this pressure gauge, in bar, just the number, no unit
1
